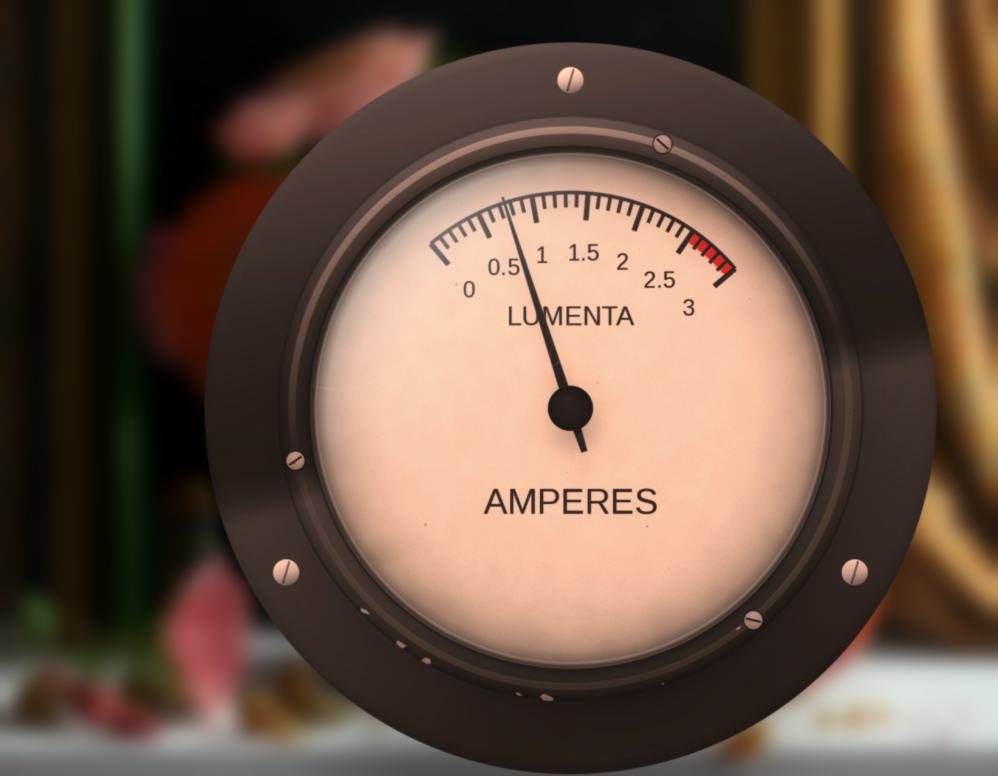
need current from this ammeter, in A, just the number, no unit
0.75
